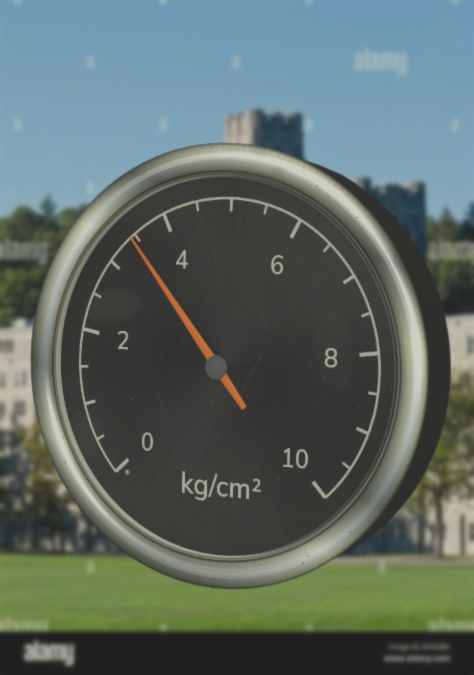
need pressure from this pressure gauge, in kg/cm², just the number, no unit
3.5
